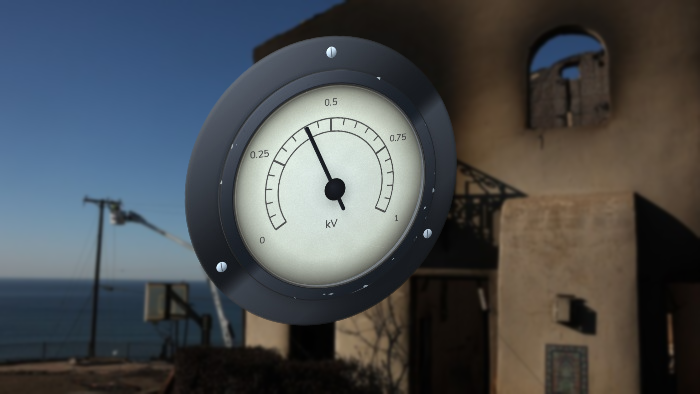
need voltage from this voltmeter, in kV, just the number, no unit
0.4
